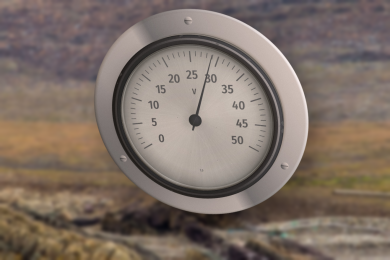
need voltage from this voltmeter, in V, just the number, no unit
29
